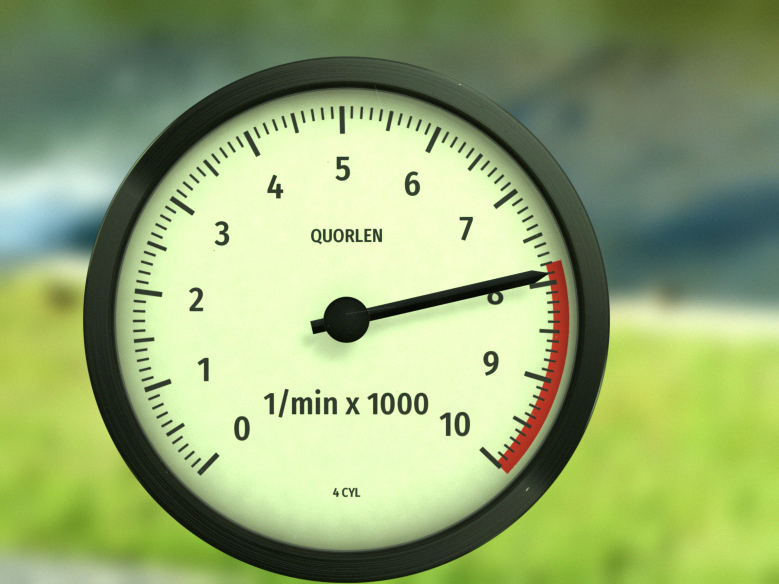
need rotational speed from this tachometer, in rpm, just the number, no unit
7900
